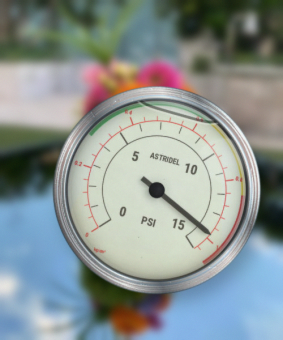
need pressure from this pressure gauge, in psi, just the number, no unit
14
